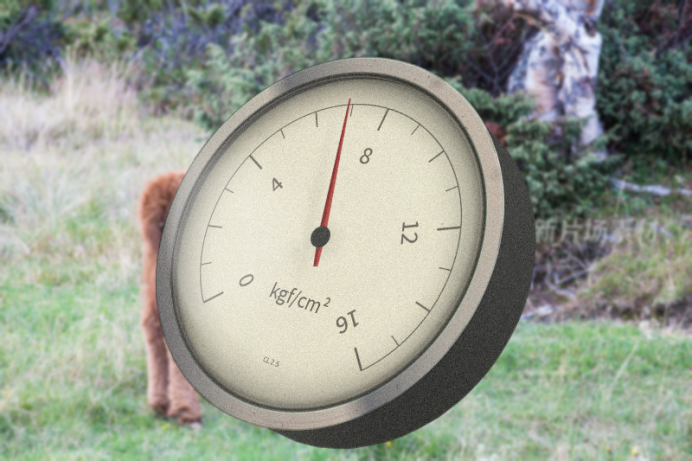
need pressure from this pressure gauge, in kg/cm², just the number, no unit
7
